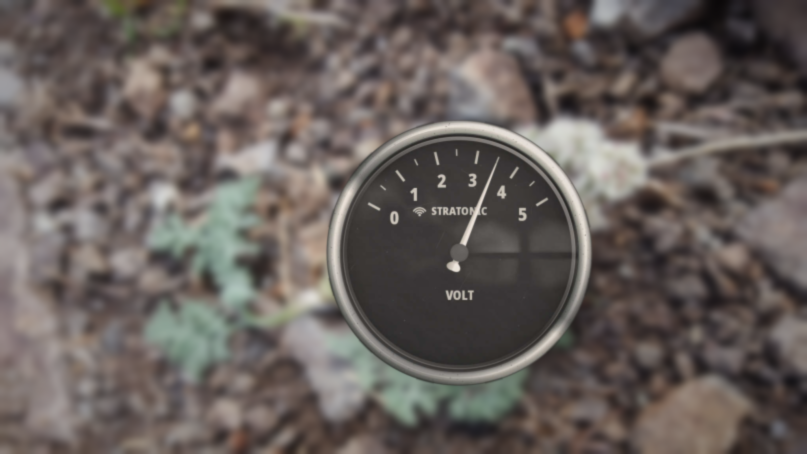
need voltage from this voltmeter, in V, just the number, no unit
3.5
